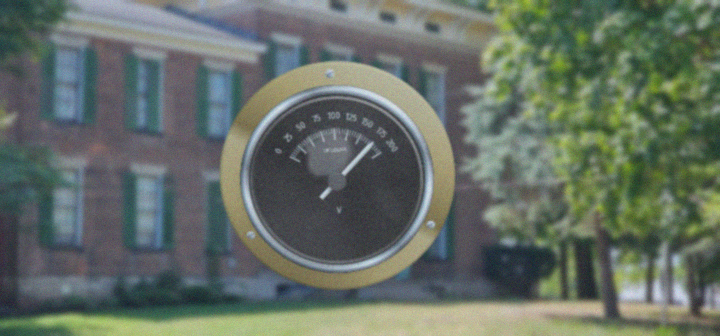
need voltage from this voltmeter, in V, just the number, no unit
175
